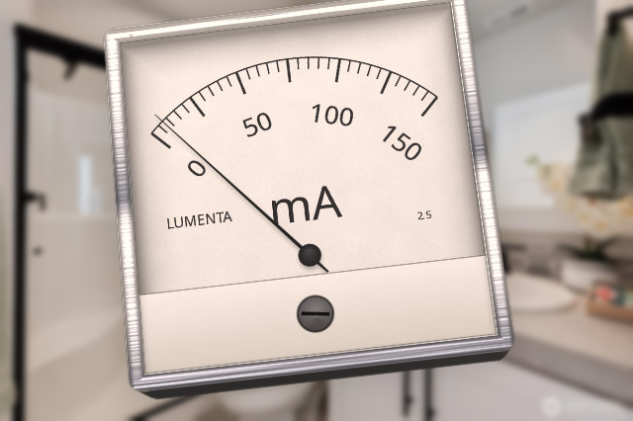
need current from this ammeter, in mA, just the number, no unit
7.5
